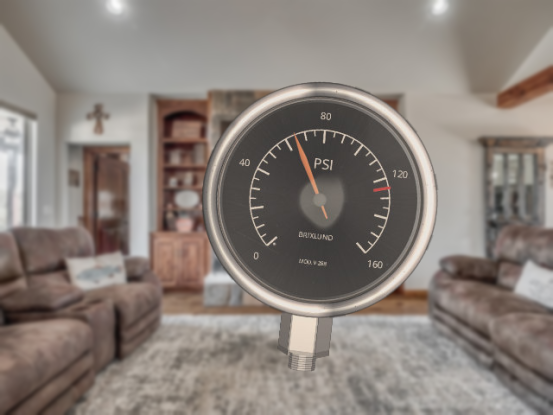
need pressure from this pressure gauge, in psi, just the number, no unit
65
